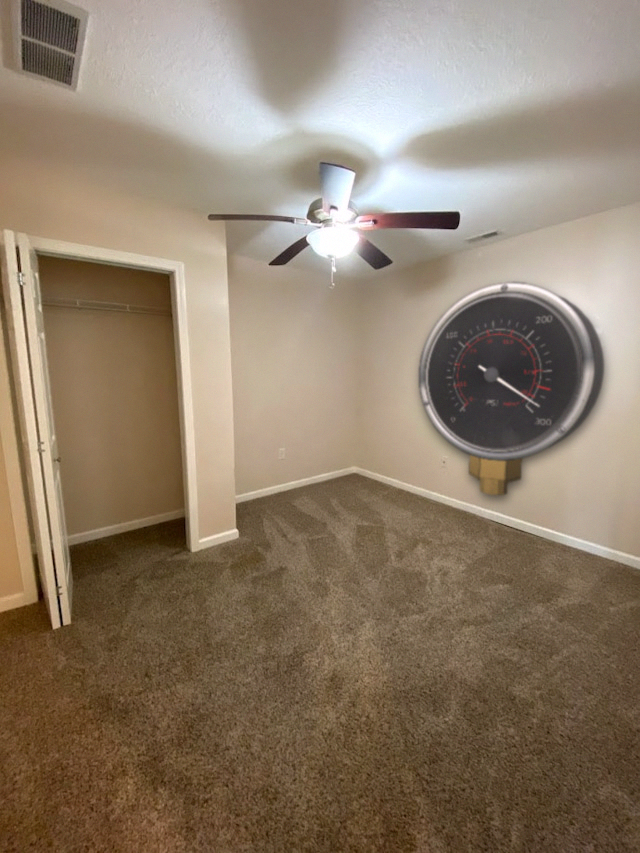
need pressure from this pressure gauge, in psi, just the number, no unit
290
